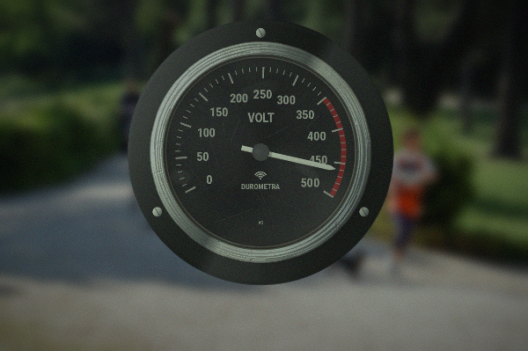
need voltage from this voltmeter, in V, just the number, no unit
460
